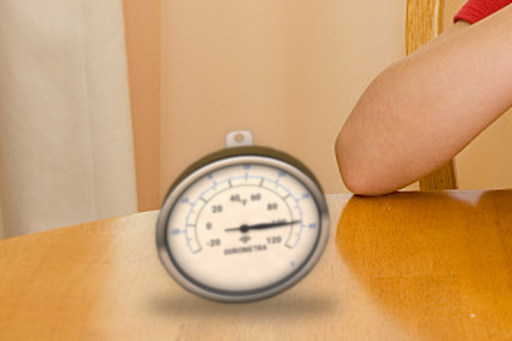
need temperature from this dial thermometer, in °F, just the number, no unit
100
